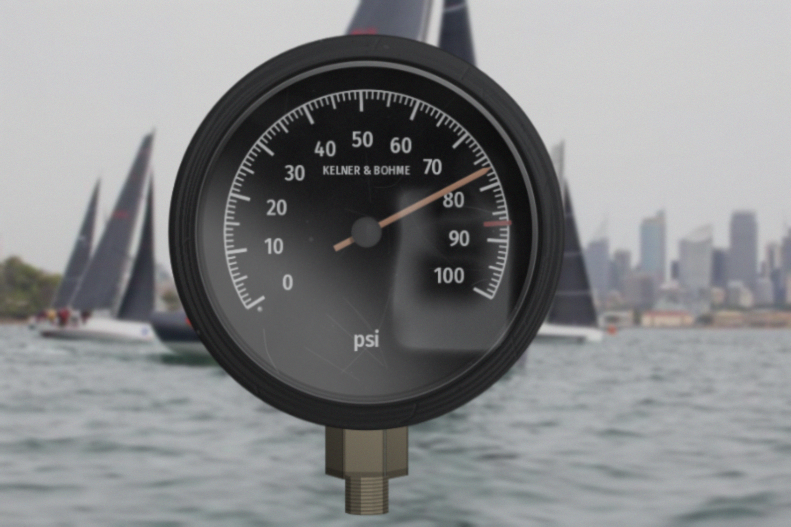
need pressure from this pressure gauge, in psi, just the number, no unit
77
